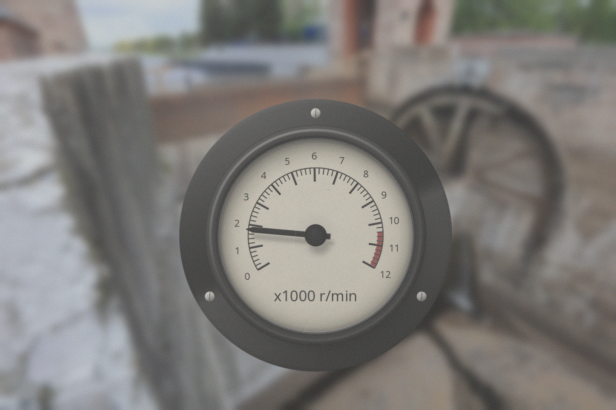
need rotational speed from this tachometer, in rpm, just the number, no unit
1800
